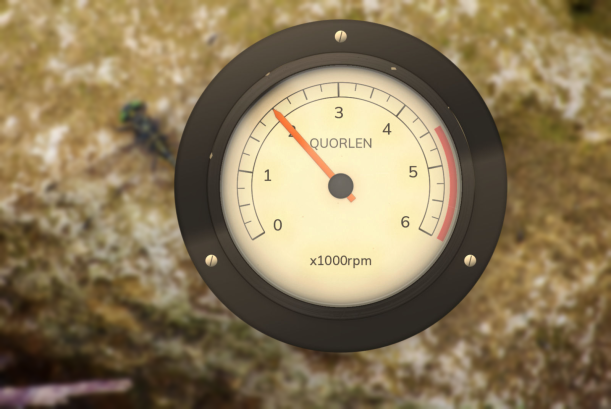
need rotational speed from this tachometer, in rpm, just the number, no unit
2000
